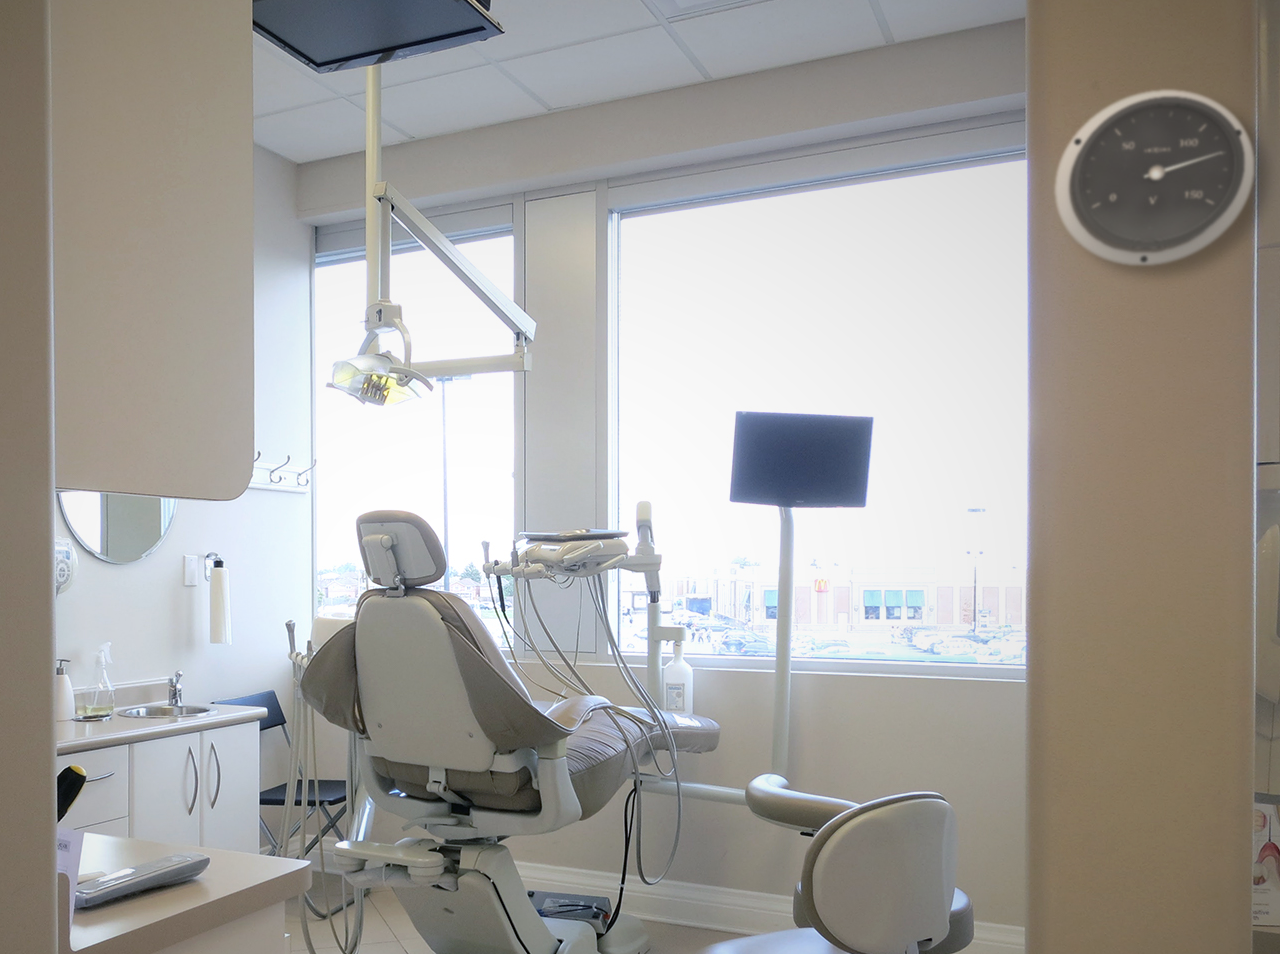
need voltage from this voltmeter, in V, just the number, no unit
120
